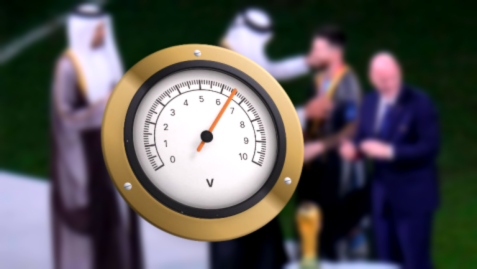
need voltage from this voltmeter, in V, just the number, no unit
6.5
